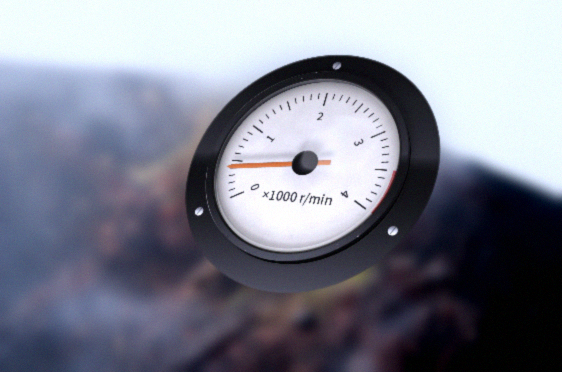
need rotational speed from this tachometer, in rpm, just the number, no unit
400
